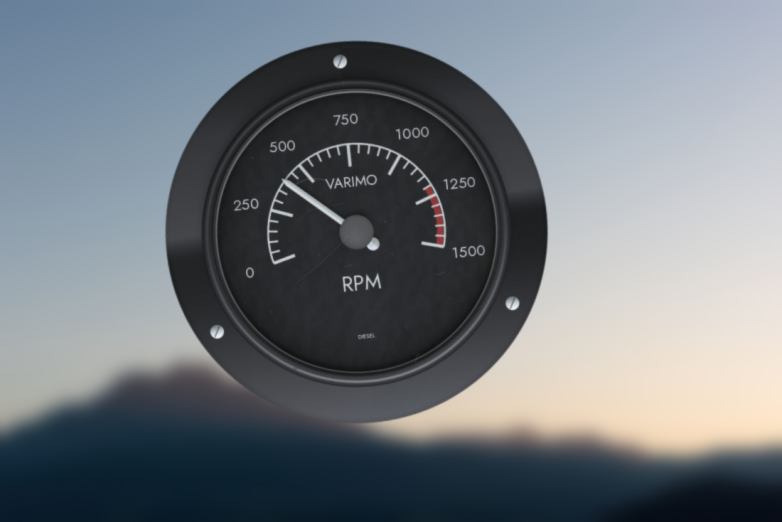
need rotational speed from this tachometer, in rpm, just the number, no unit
400
